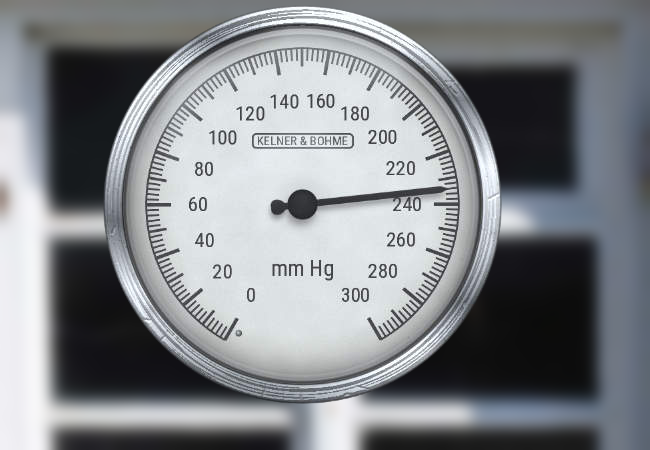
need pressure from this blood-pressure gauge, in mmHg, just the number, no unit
234
